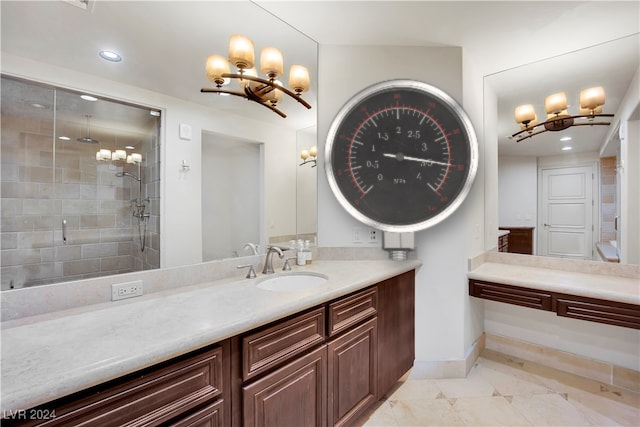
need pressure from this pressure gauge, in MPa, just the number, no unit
3.5
